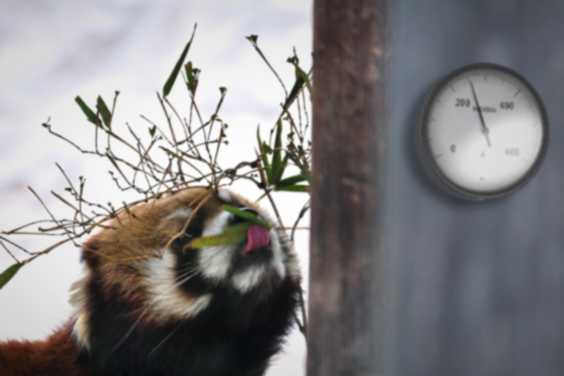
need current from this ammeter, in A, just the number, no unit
250
